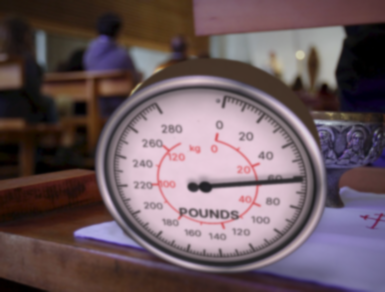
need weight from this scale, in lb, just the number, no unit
60
